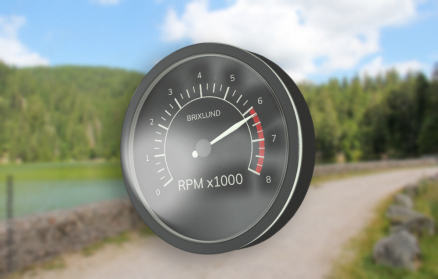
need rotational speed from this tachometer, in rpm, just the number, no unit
6250
